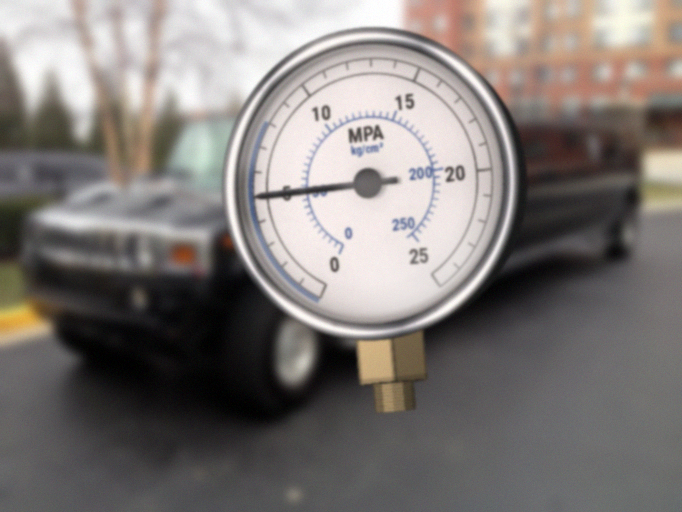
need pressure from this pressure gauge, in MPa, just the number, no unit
5
